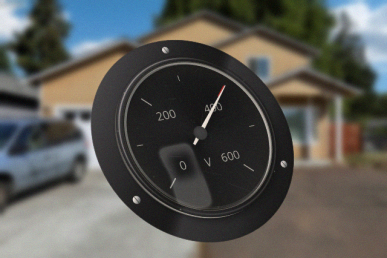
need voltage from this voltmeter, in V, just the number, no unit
400
